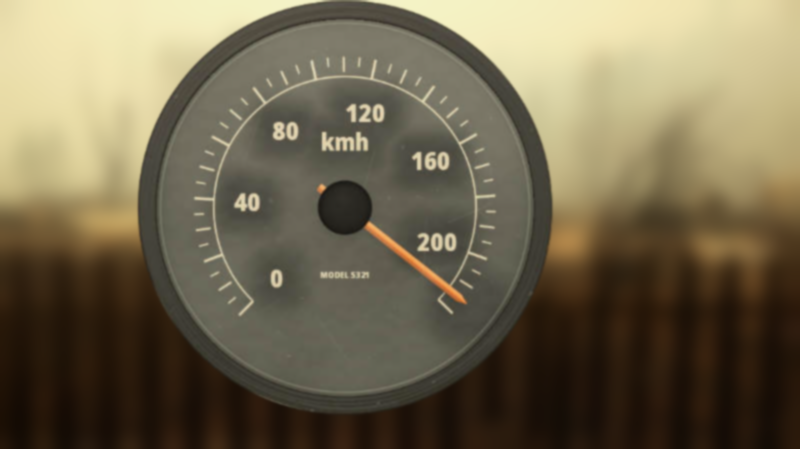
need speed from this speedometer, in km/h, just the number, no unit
215
